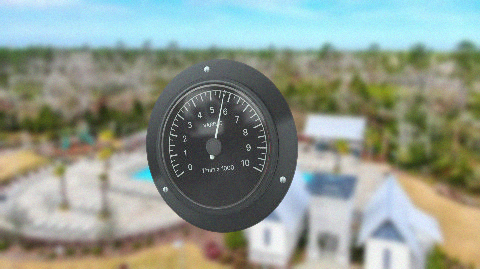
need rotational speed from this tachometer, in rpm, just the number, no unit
5750
